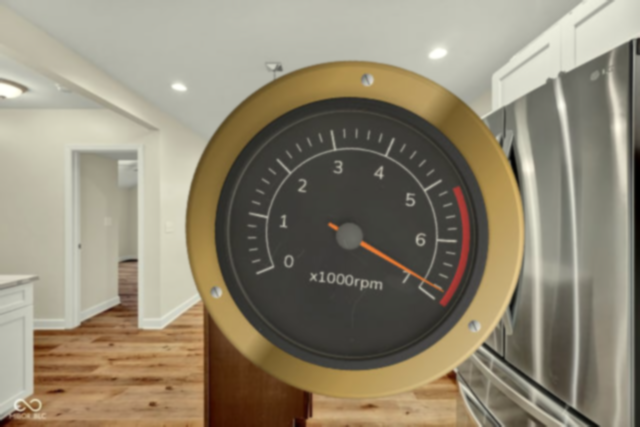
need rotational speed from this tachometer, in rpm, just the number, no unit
6800
